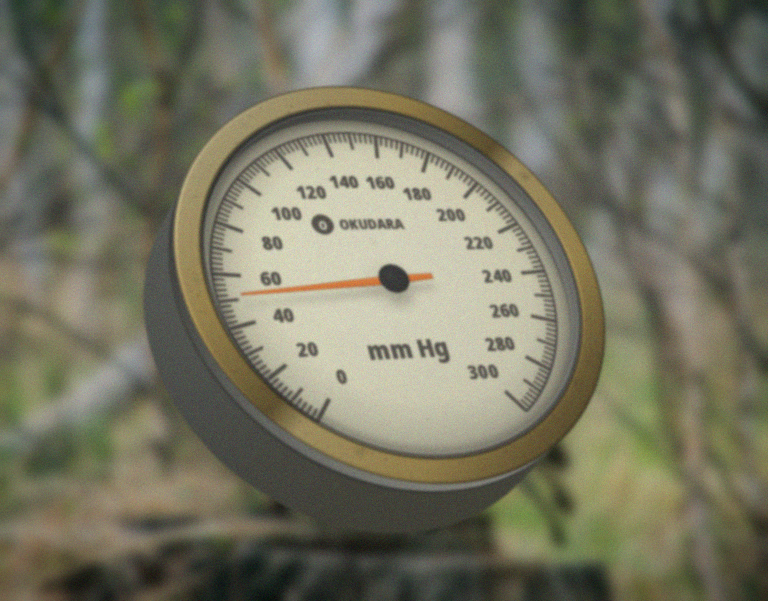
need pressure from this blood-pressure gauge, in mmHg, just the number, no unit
50
